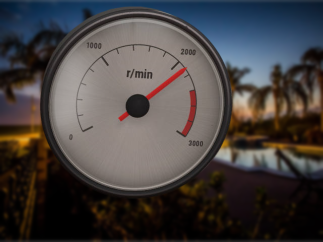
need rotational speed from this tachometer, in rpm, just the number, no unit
2100
